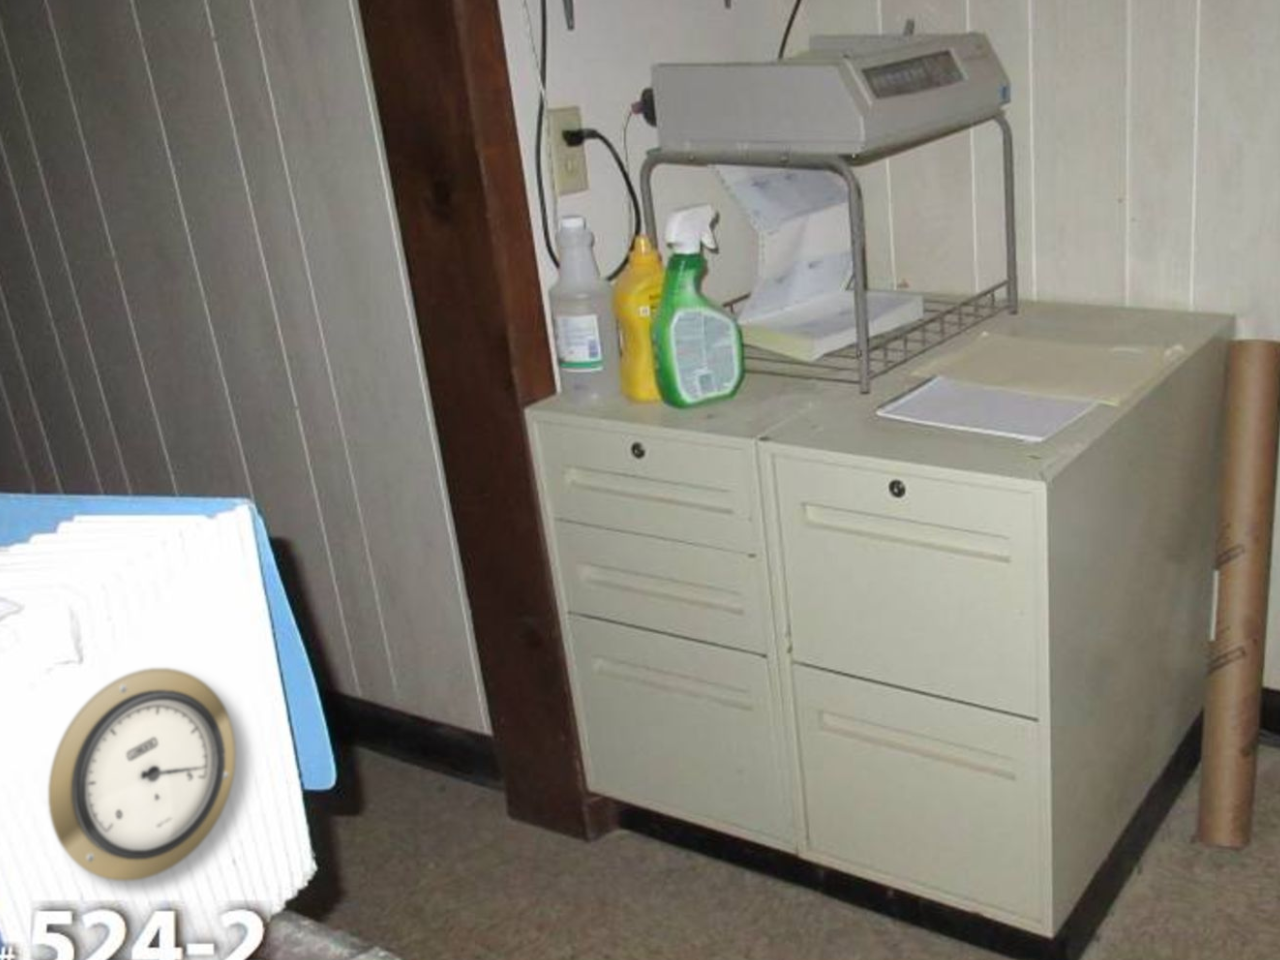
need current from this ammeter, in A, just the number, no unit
4.8
